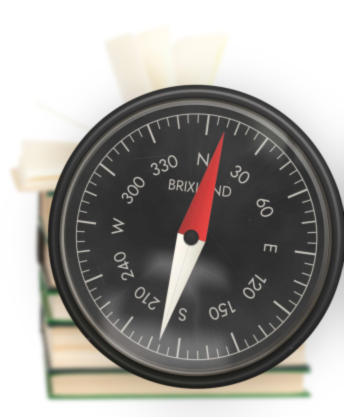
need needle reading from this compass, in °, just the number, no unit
10
